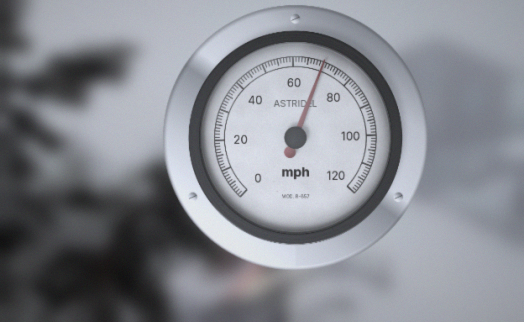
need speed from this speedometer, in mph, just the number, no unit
70
